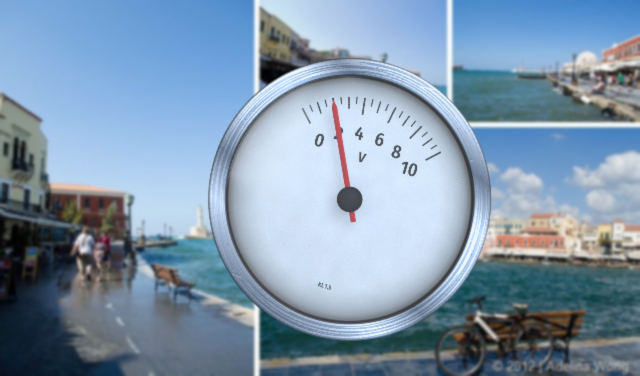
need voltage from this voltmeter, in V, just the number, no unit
2
